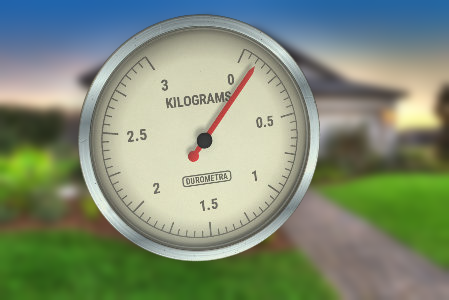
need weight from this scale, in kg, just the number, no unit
0.1
